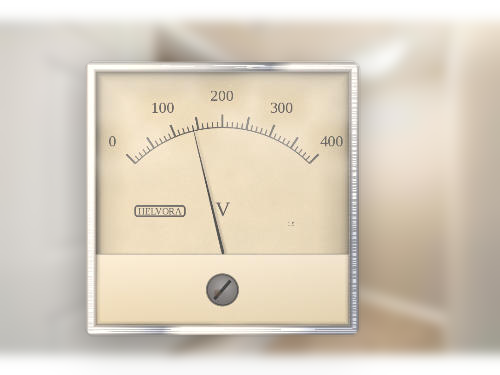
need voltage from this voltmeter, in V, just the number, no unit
140
